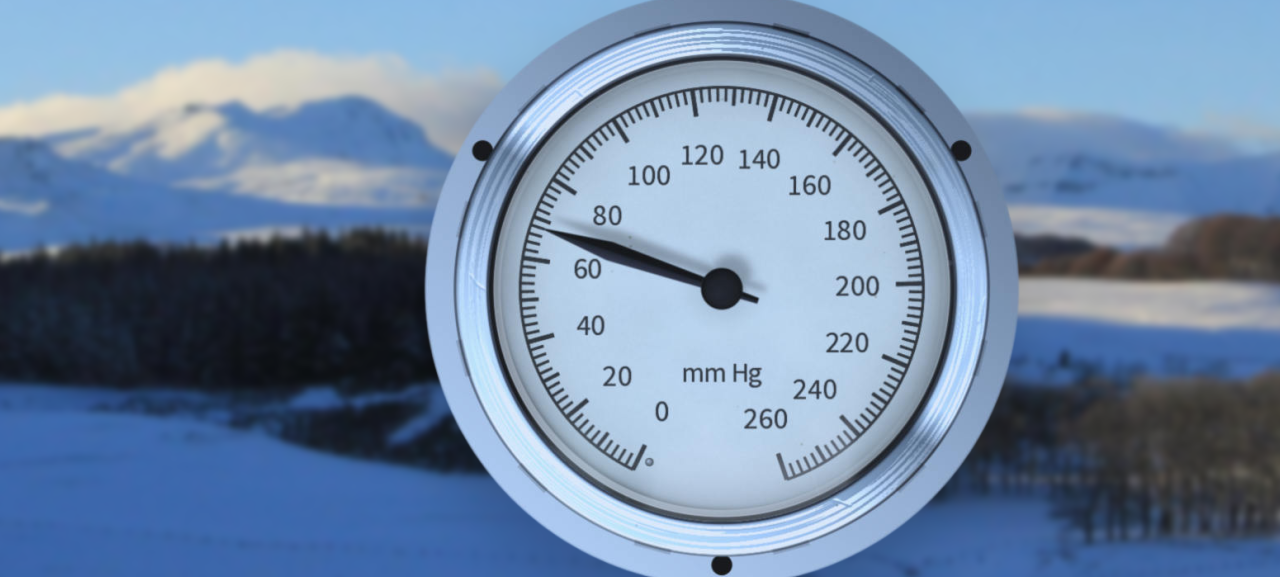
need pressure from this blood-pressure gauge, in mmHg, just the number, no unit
68
